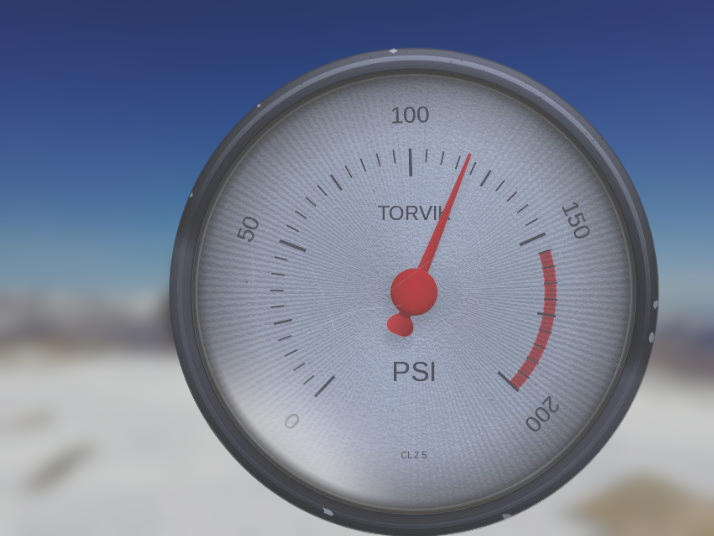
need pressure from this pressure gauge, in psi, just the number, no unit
117.5
